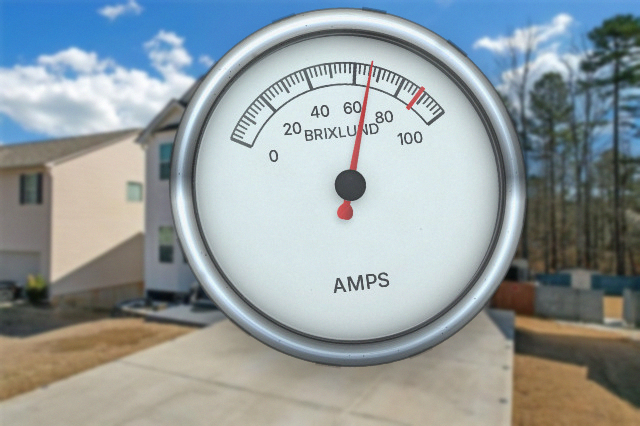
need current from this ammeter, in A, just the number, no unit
66
